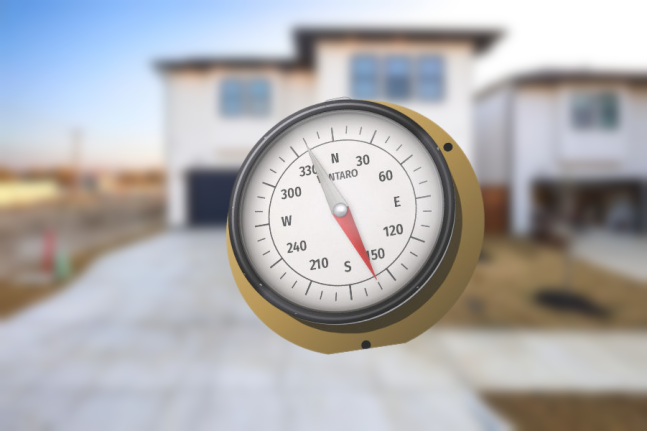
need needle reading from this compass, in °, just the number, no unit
160
